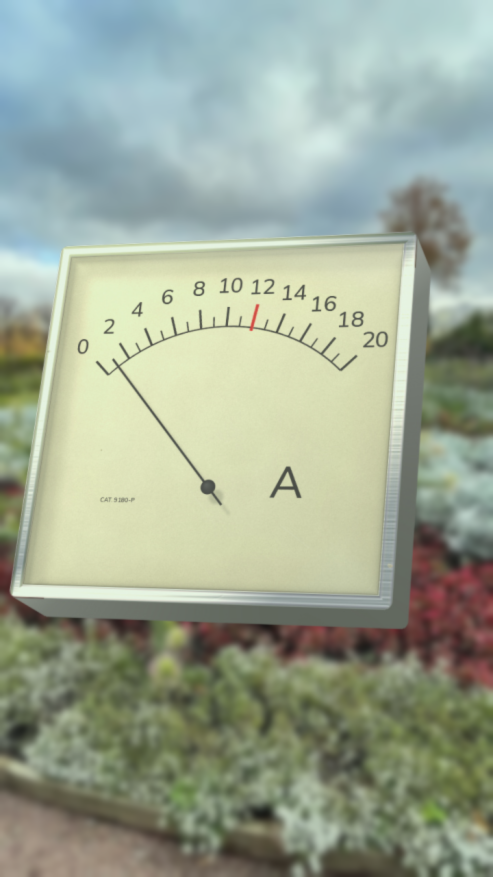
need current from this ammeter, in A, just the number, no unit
1
